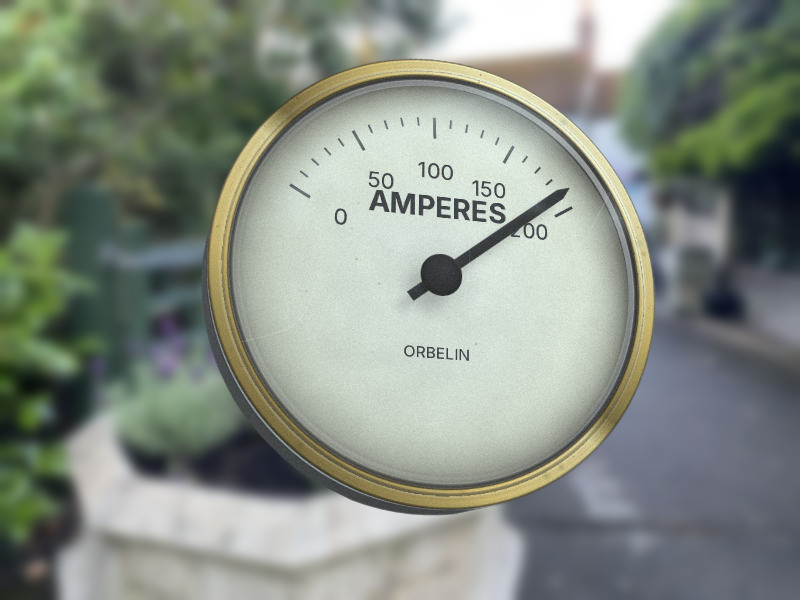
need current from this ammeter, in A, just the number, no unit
190
